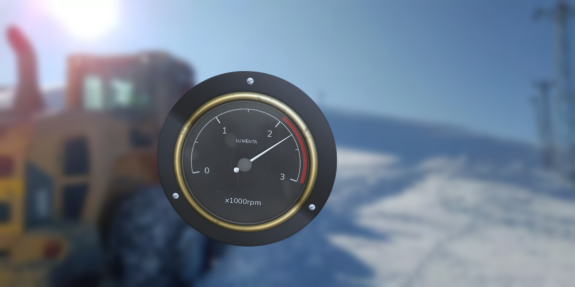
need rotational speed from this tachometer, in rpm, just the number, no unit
2250
